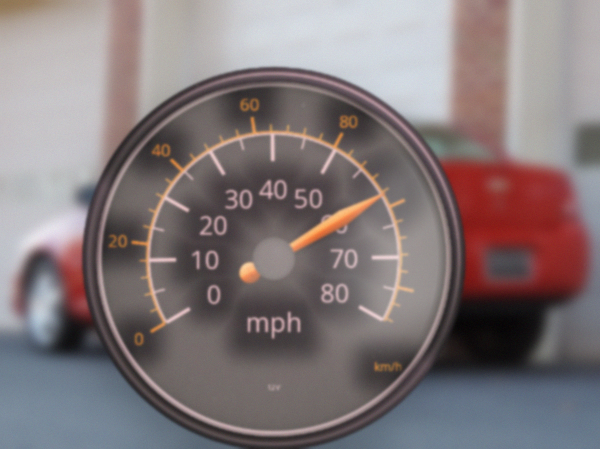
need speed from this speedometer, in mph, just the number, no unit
60
